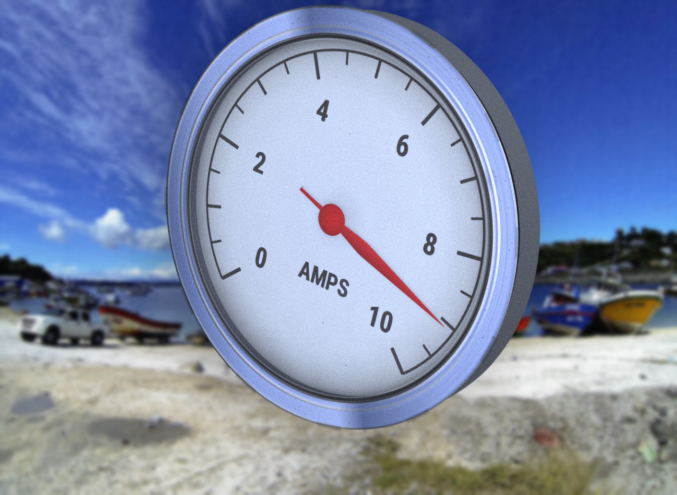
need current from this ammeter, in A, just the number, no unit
9
